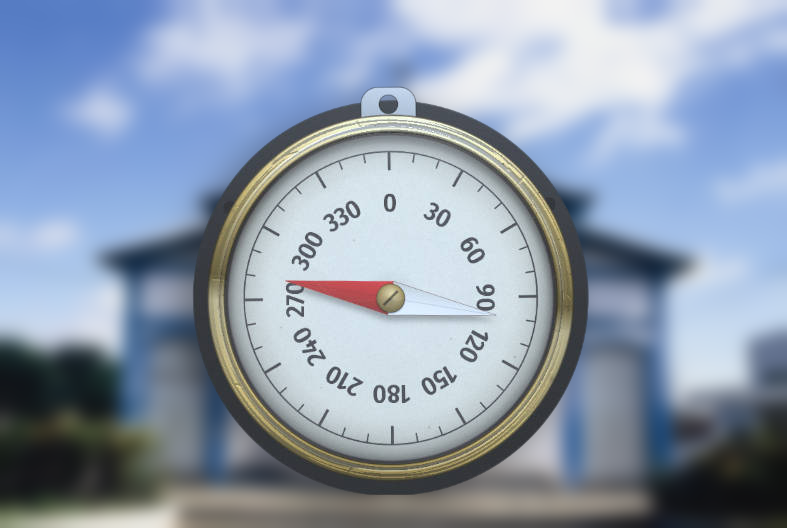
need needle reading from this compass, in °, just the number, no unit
280
